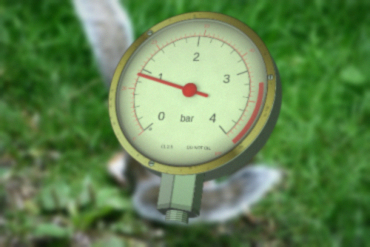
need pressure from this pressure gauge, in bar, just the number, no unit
0.9
